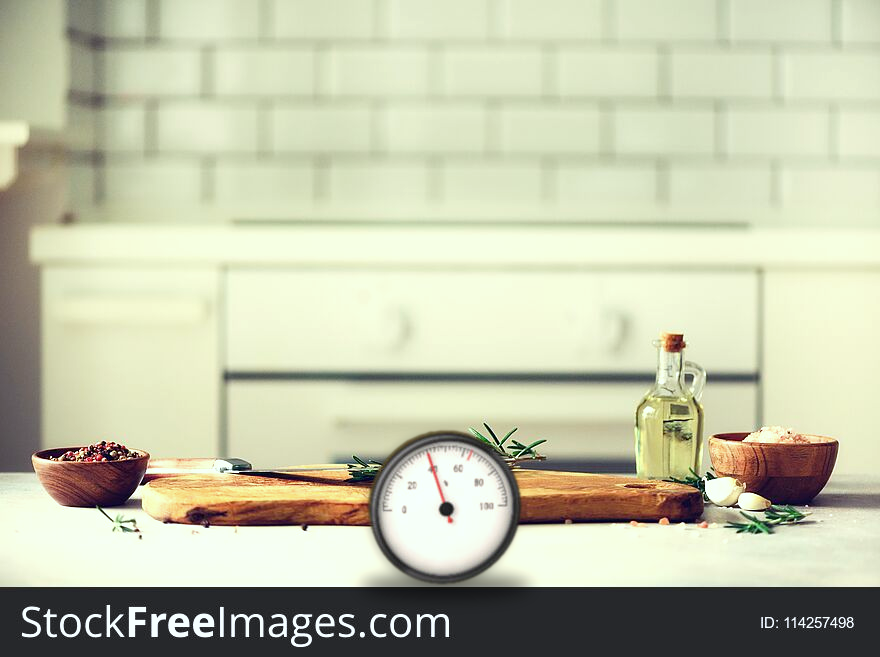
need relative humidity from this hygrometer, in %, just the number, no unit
40
